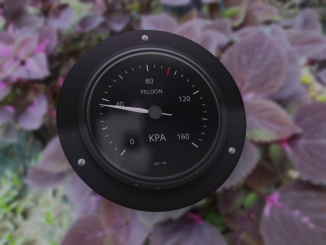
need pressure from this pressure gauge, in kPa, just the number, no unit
35
